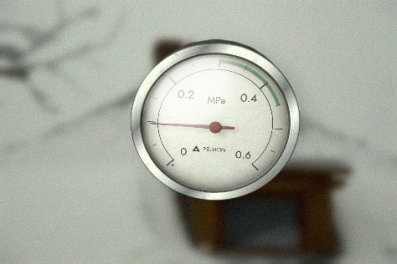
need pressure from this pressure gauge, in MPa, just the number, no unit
0.1
